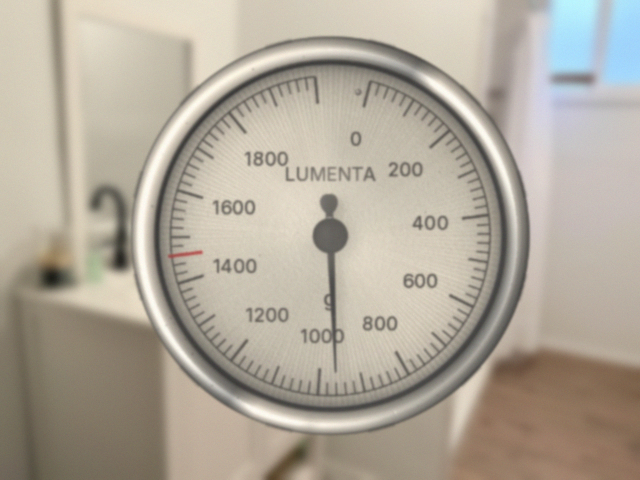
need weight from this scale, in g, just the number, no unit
960
